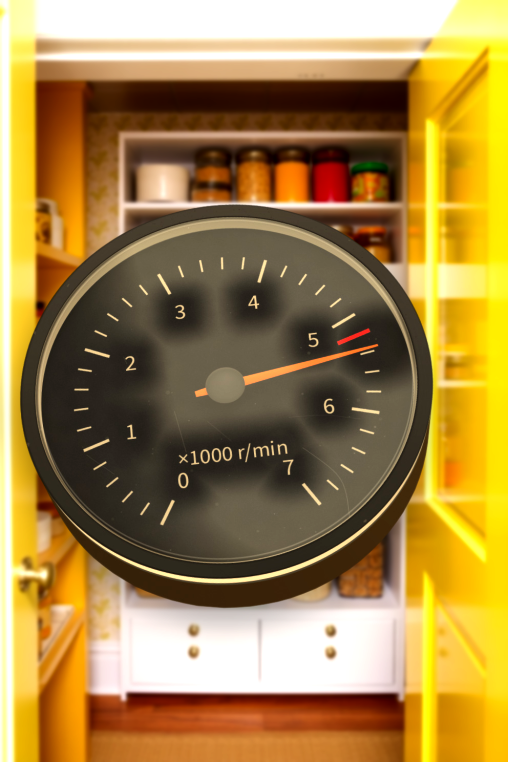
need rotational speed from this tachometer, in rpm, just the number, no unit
5400
